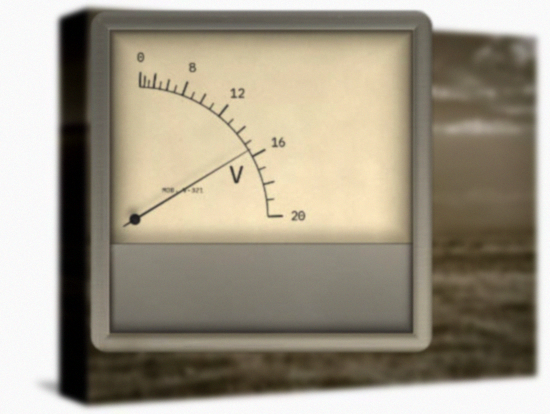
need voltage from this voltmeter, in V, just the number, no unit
15.5
